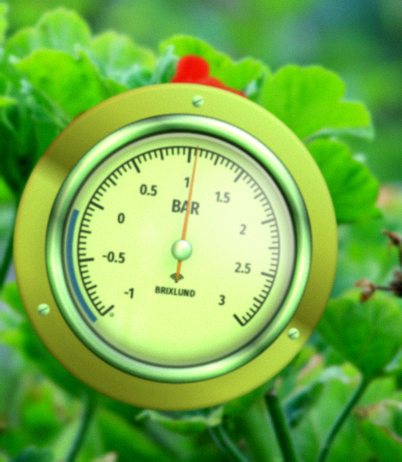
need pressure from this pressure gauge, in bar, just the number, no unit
1.05
